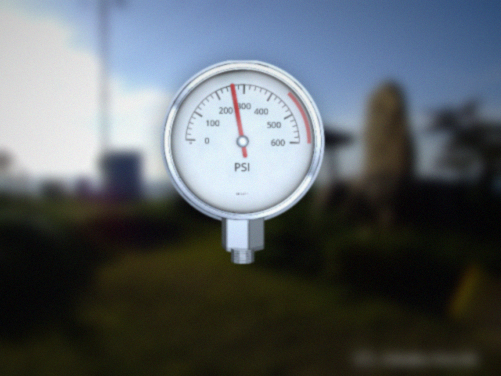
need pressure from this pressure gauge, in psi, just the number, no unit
260
